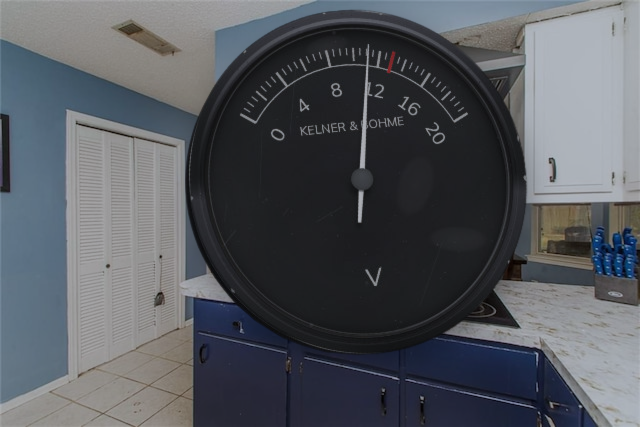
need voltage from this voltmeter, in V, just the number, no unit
11
